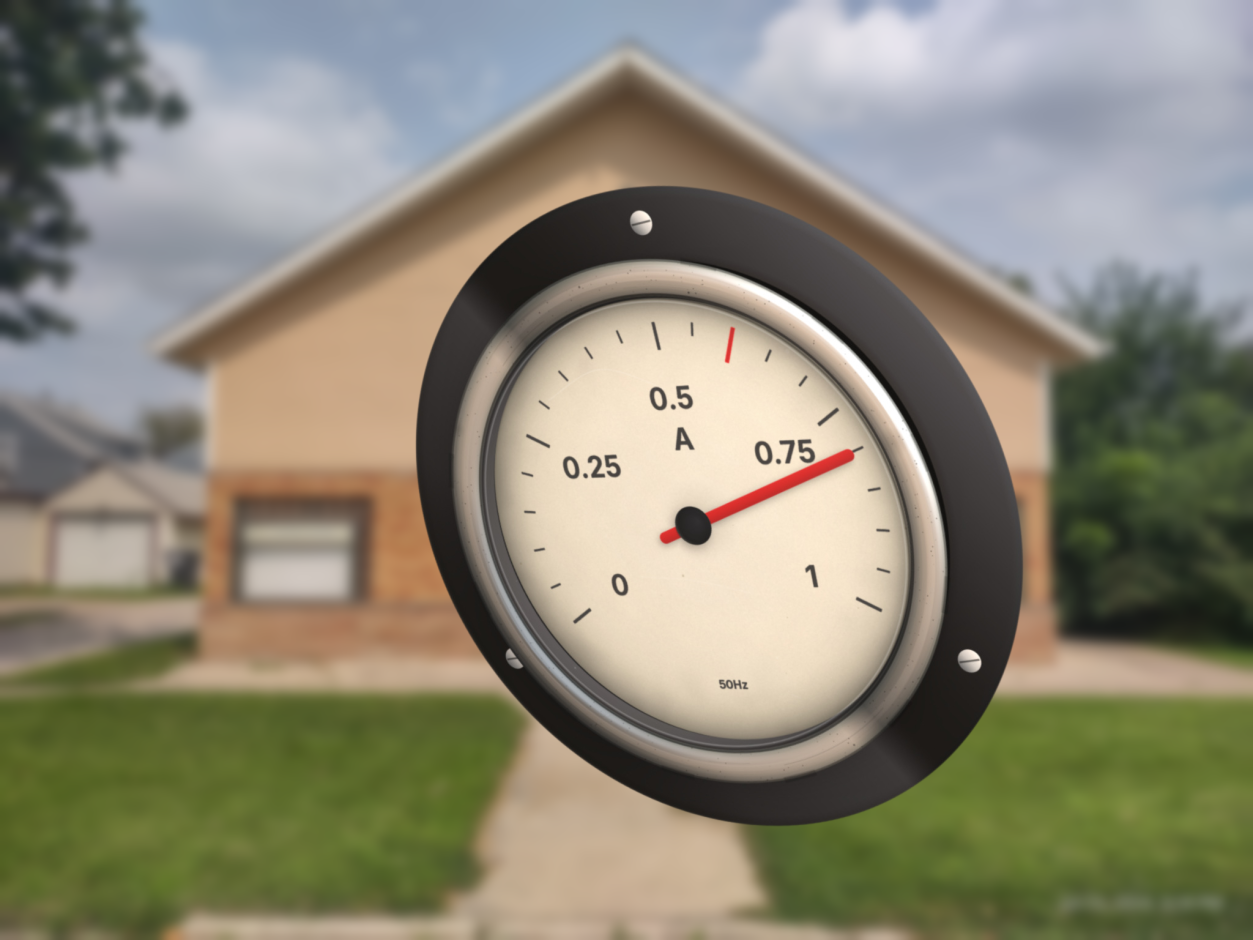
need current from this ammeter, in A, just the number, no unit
0.8
